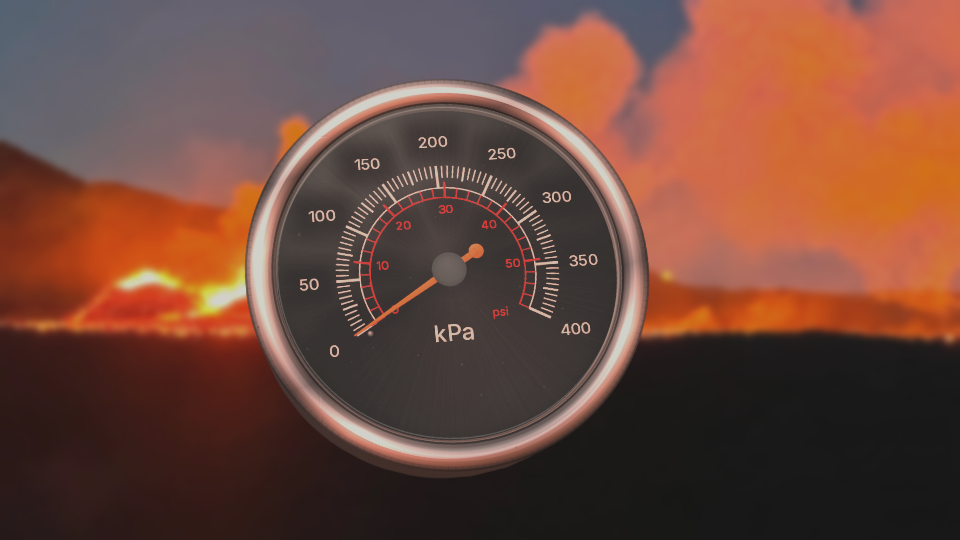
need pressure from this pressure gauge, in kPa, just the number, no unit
0
